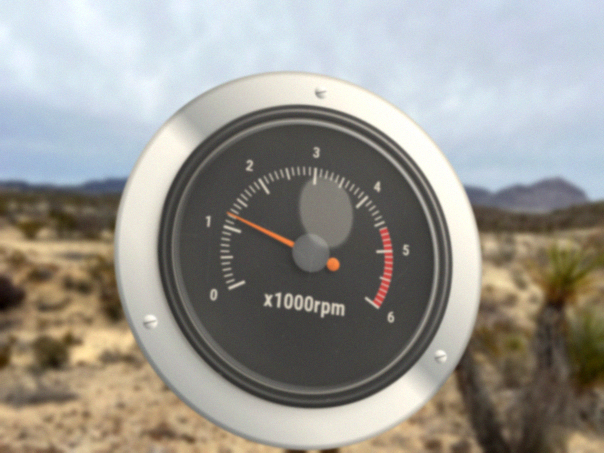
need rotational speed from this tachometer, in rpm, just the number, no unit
1200
